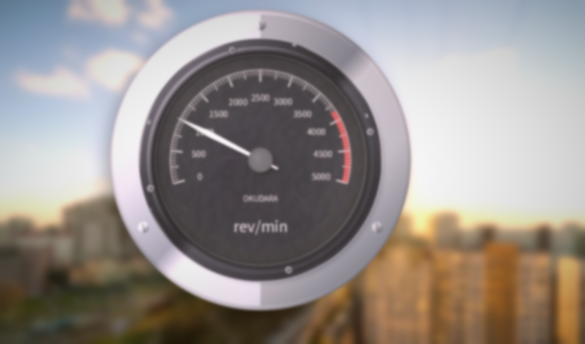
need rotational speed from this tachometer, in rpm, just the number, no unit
1000
